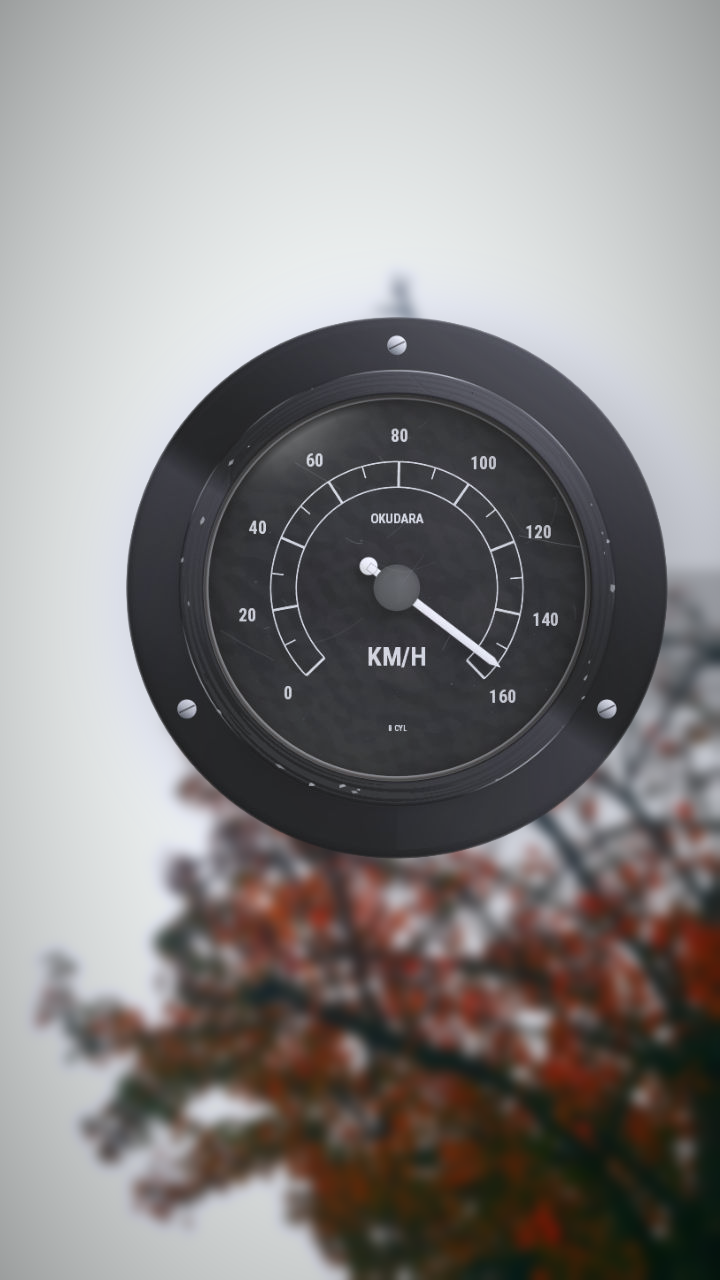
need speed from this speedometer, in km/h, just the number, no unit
155
